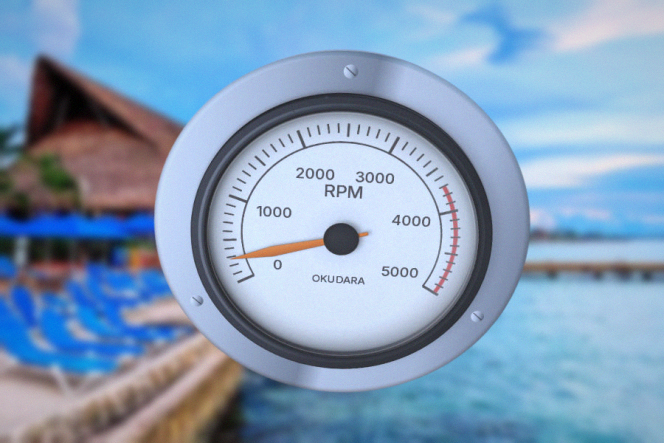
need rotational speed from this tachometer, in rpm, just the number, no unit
300
